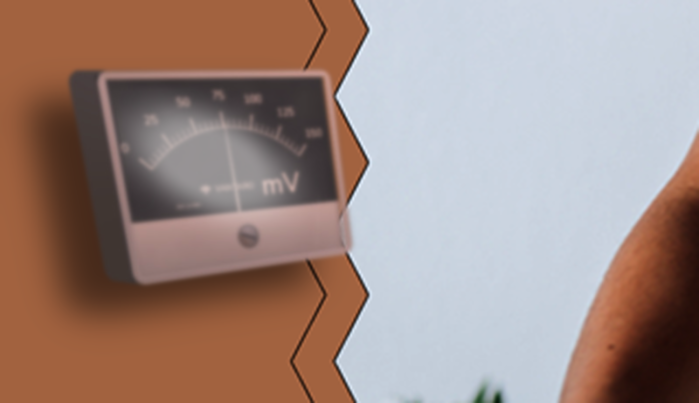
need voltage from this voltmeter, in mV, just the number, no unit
75
